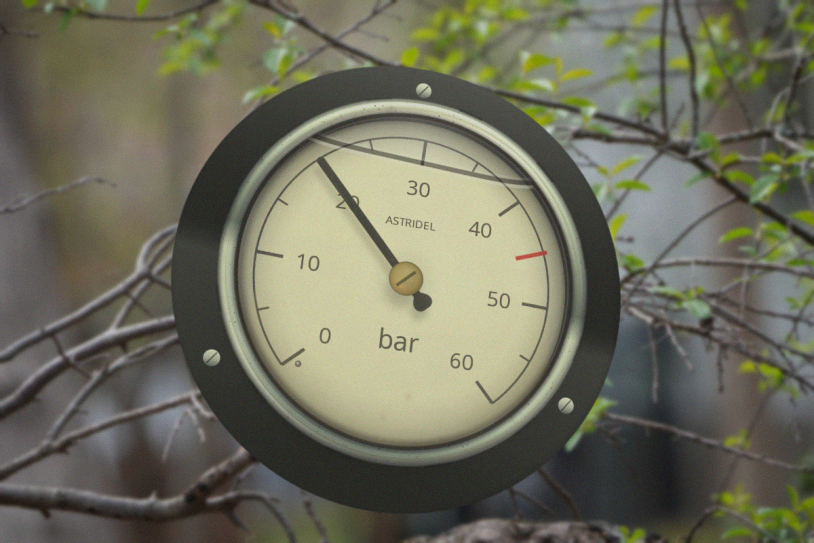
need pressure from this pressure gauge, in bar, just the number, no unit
20
